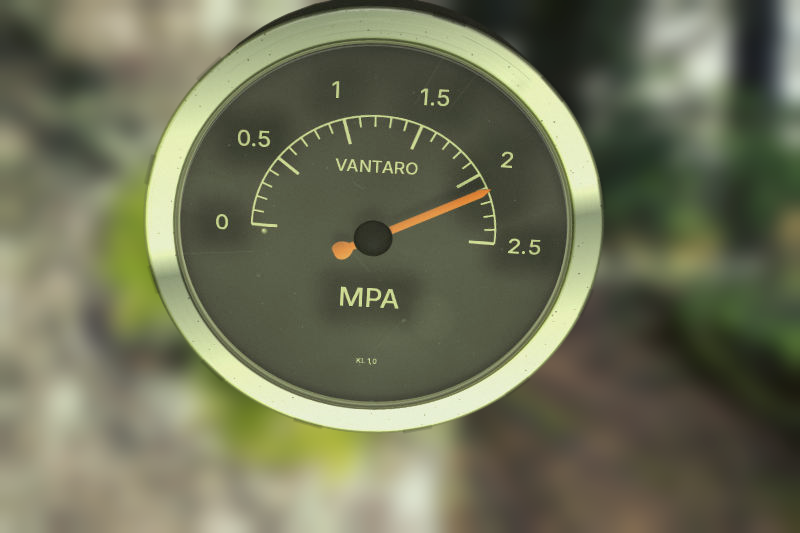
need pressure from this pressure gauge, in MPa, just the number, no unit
2.1
